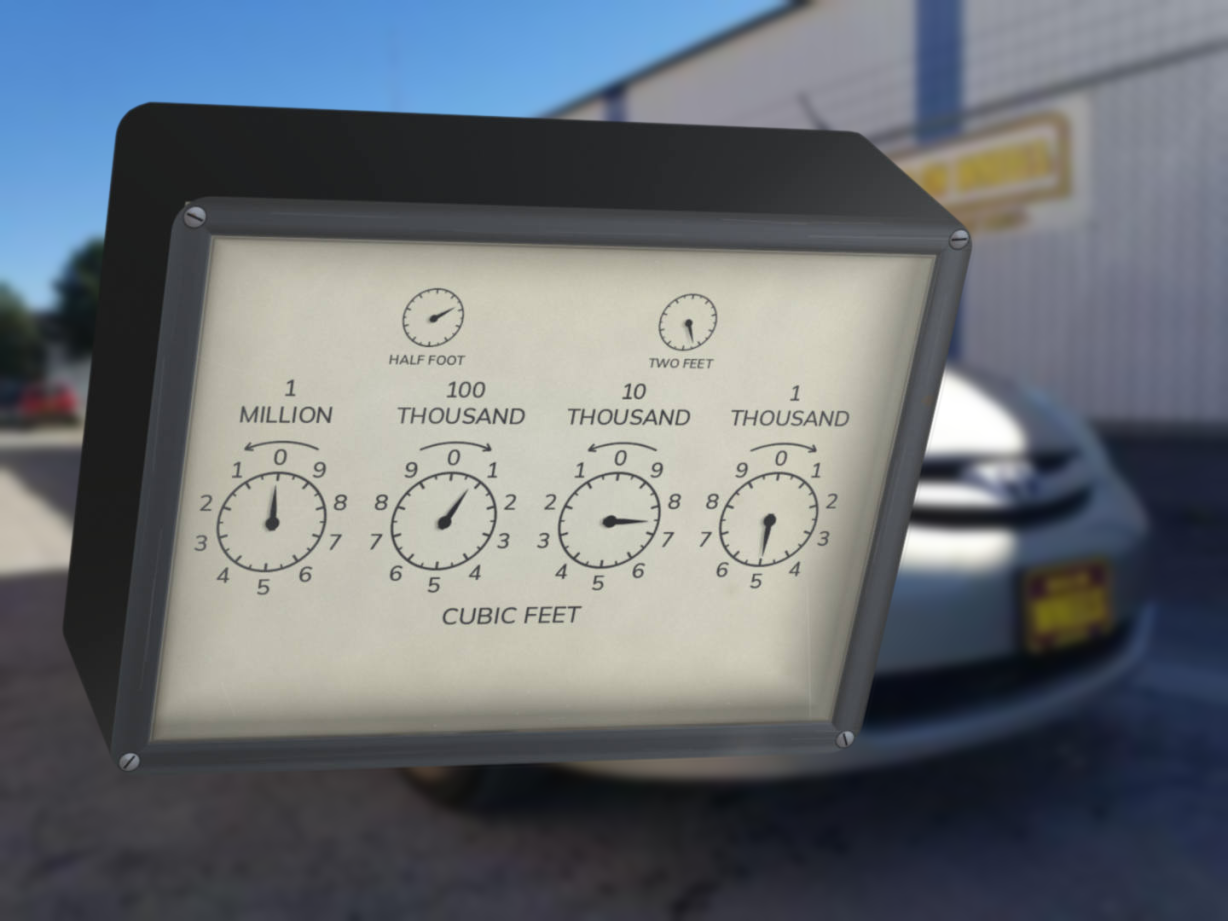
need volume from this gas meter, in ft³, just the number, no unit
7500
